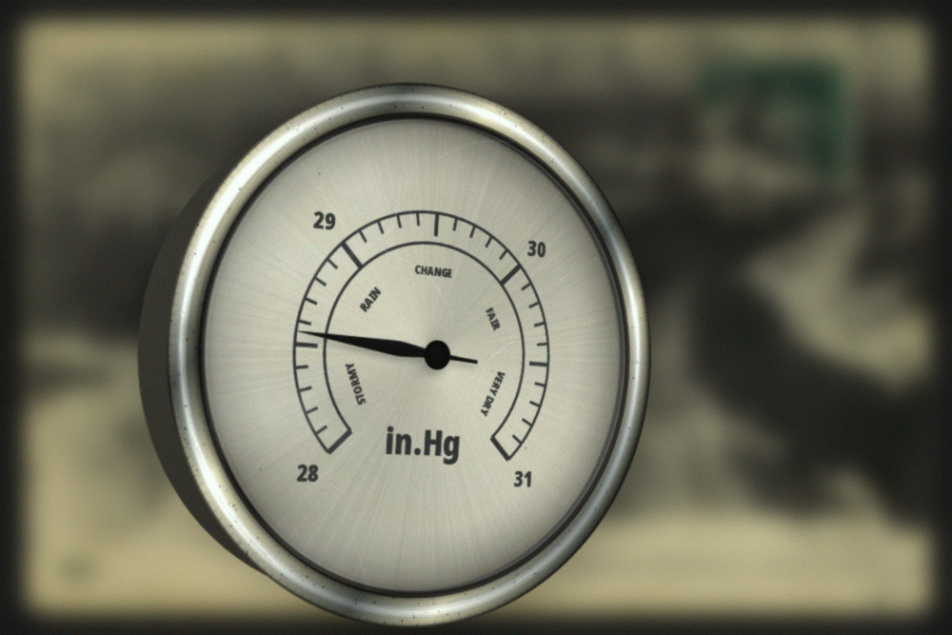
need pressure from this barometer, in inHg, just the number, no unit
28.55
